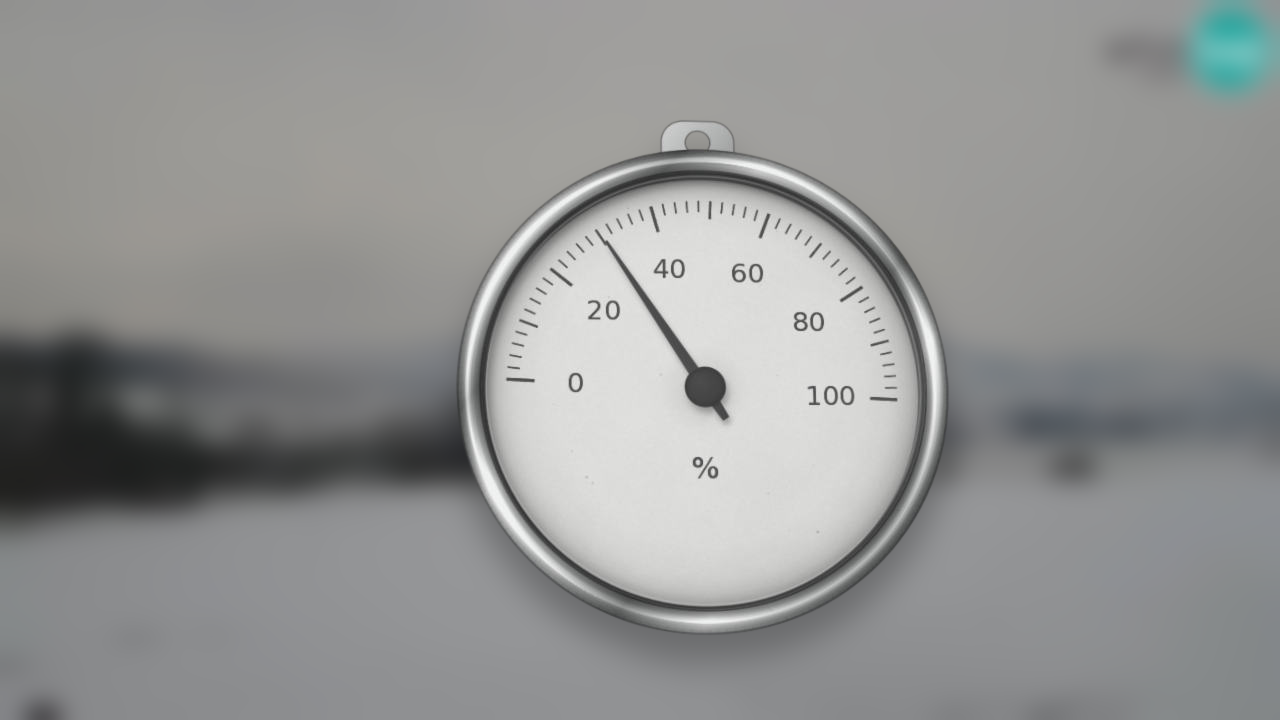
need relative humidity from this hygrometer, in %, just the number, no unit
30
